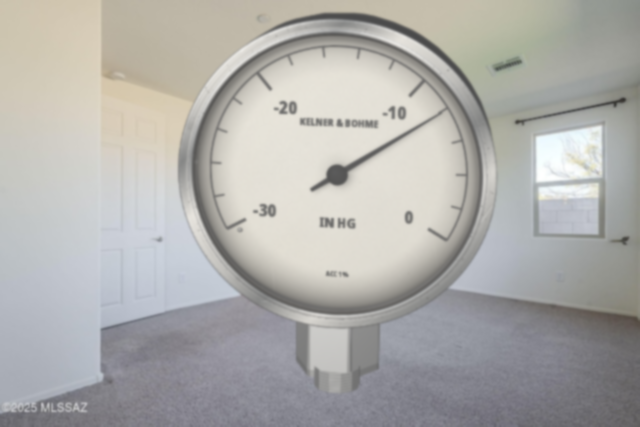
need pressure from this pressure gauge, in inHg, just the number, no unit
-8
